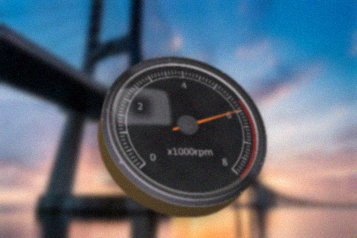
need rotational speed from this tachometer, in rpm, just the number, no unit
6000
